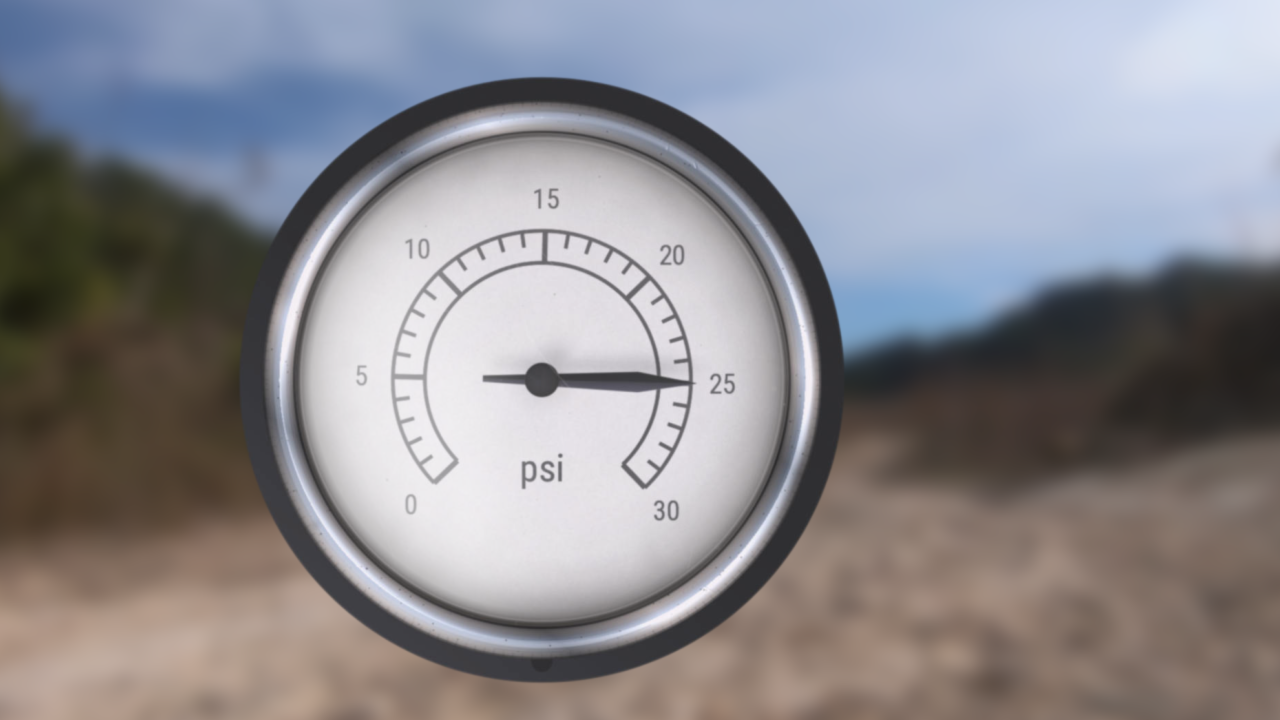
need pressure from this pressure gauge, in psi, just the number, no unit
25
